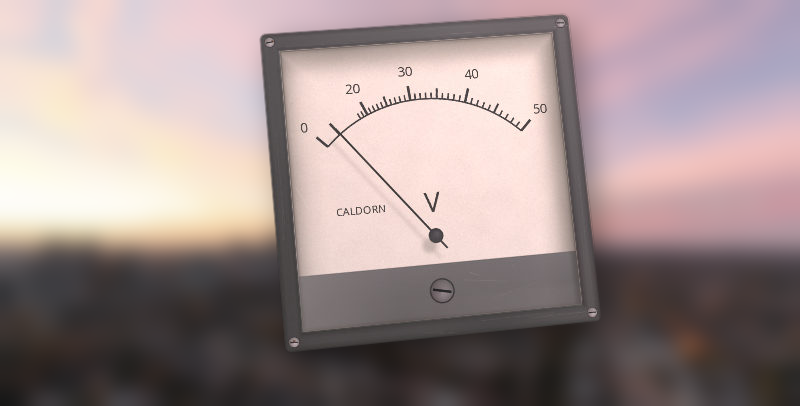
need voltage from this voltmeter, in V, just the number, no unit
10
